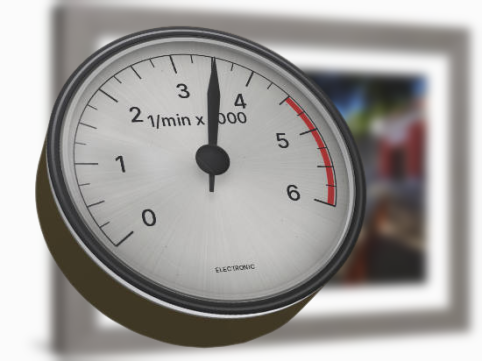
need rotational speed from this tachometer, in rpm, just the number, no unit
3500
